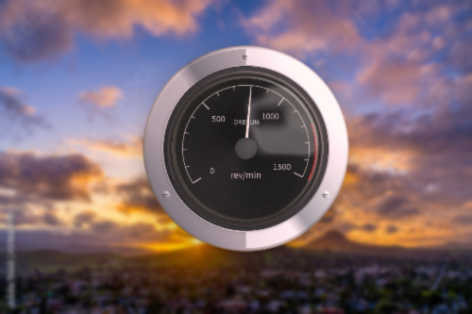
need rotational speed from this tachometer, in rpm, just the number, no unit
800
